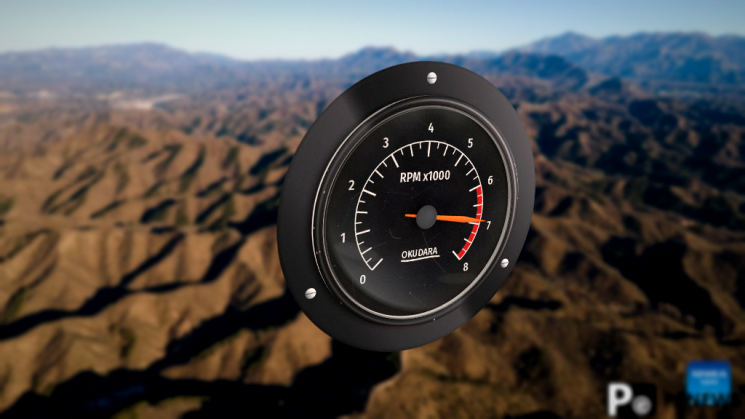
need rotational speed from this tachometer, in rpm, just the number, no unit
6875
